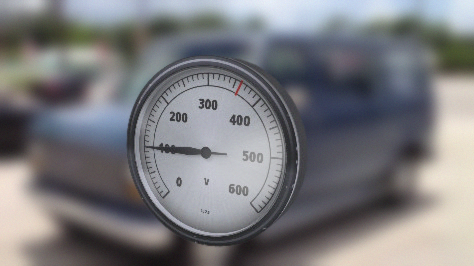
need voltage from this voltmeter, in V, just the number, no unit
100
